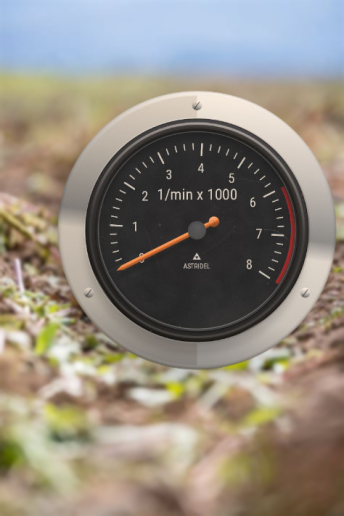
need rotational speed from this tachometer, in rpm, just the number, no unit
0
